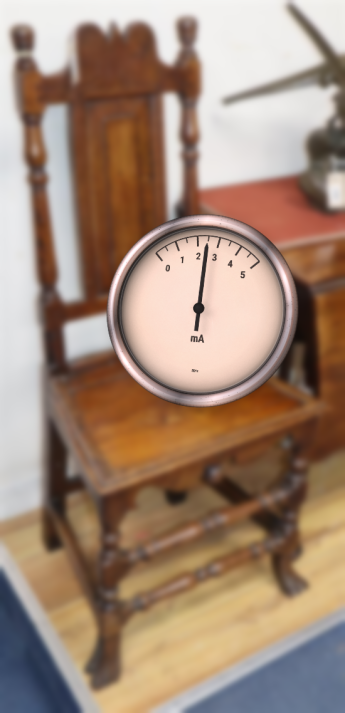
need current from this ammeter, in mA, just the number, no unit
2.5
